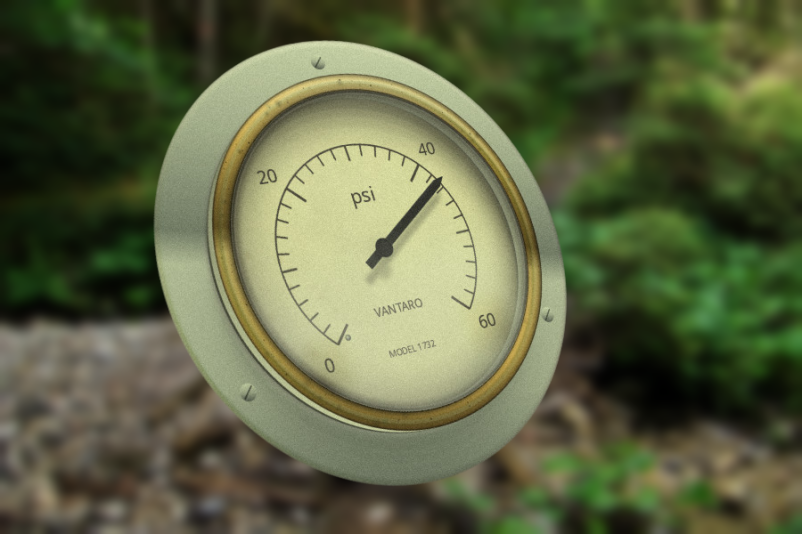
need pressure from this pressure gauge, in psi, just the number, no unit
43
